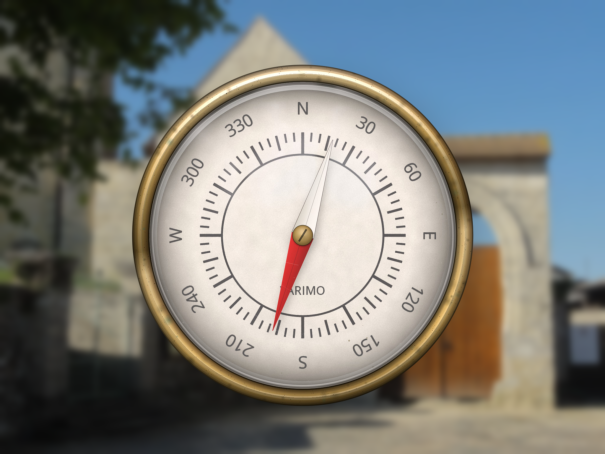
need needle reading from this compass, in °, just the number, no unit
197.5
